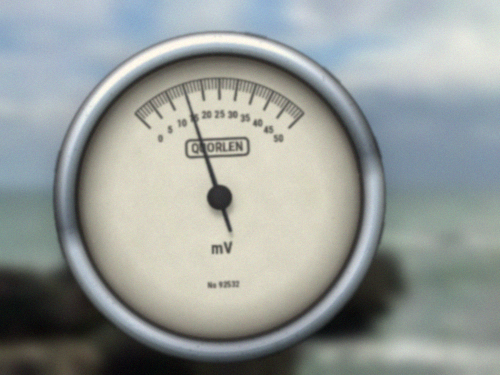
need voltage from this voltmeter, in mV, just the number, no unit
15
